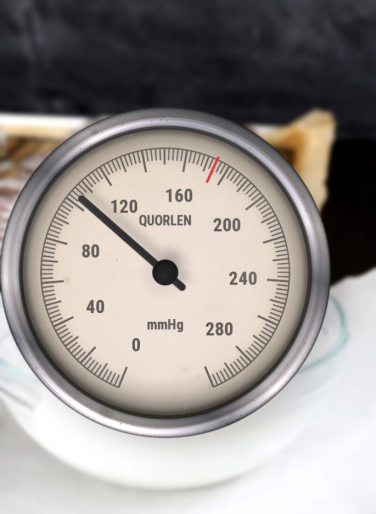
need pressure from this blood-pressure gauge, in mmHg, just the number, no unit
104
